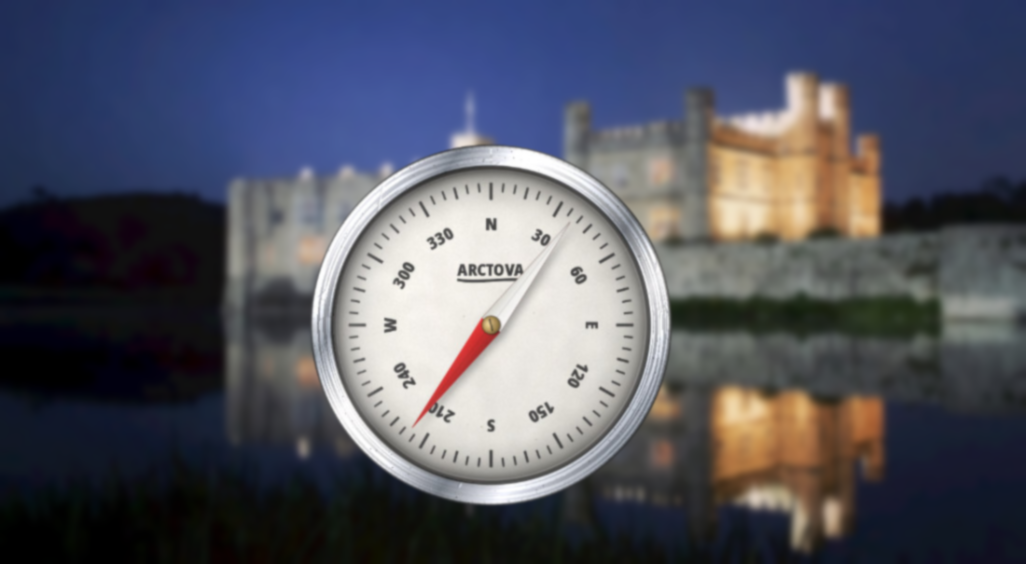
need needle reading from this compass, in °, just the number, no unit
217.5
